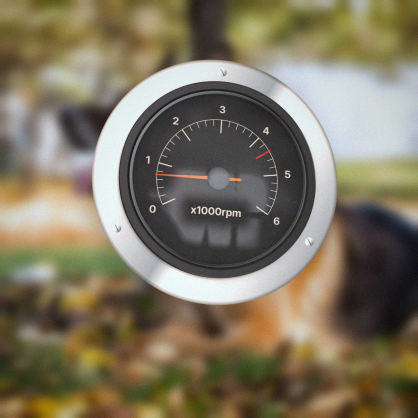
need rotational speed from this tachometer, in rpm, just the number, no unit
700
